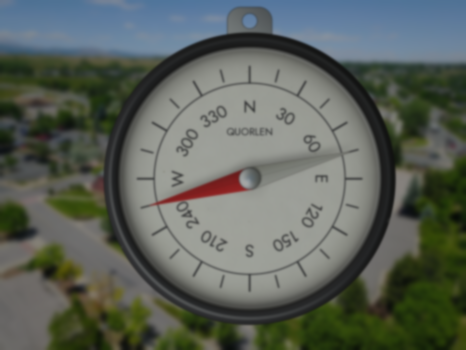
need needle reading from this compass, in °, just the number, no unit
255
